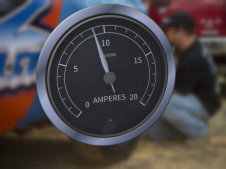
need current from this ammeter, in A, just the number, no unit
9
